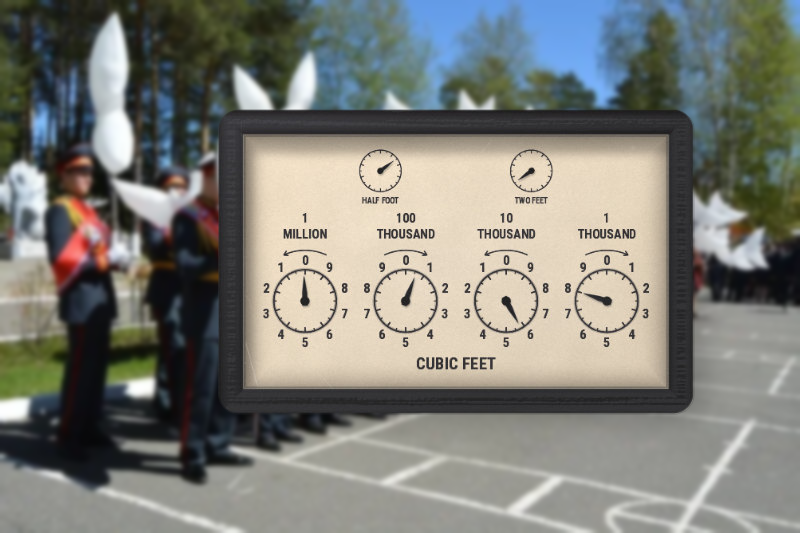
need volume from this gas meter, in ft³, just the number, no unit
5800
